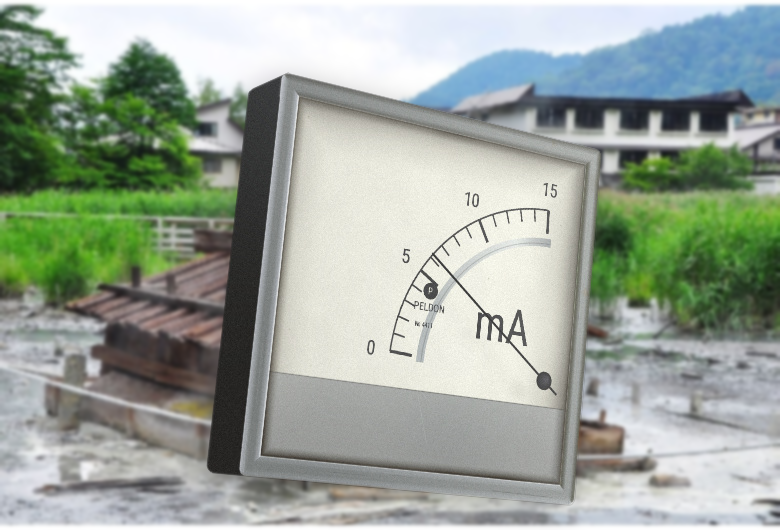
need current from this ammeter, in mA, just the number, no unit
6
